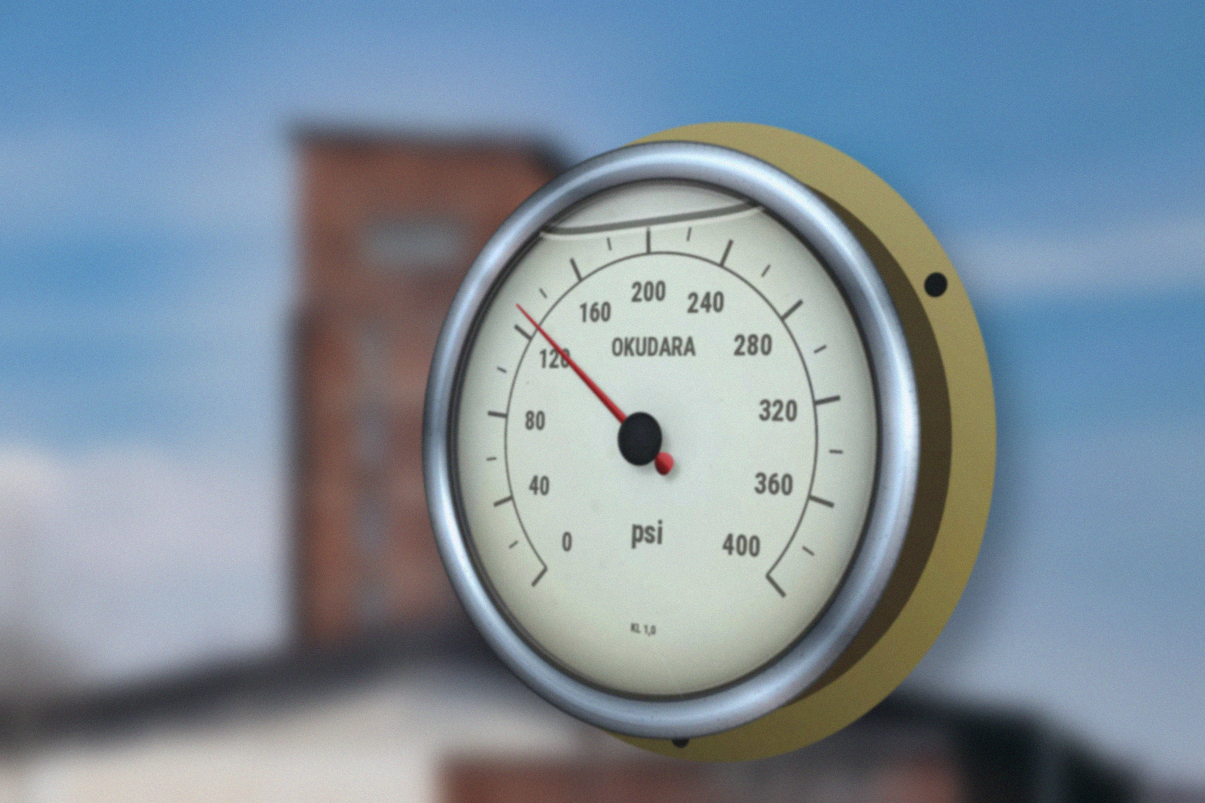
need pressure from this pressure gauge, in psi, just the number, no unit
130
